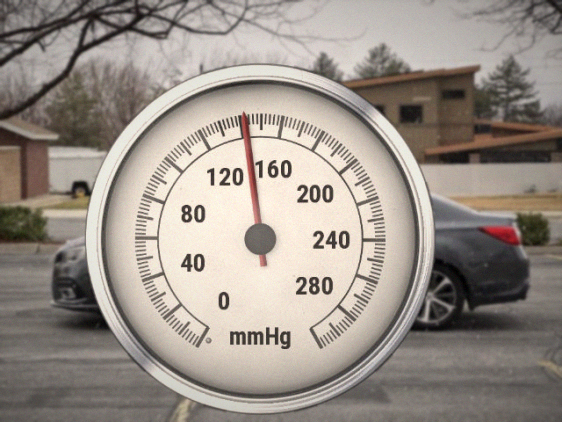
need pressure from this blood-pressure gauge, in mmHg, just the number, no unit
142
